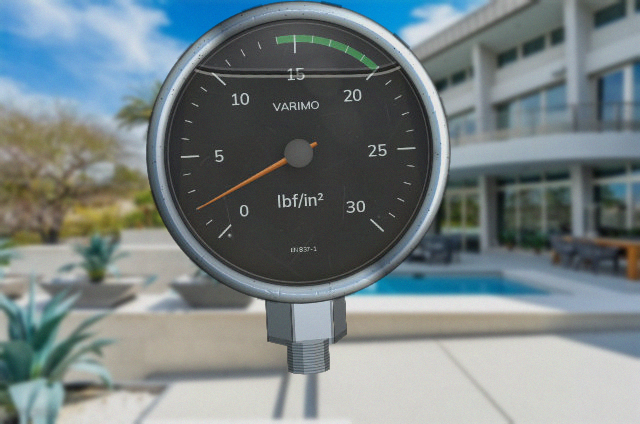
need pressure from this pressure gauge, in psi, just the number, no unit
2
